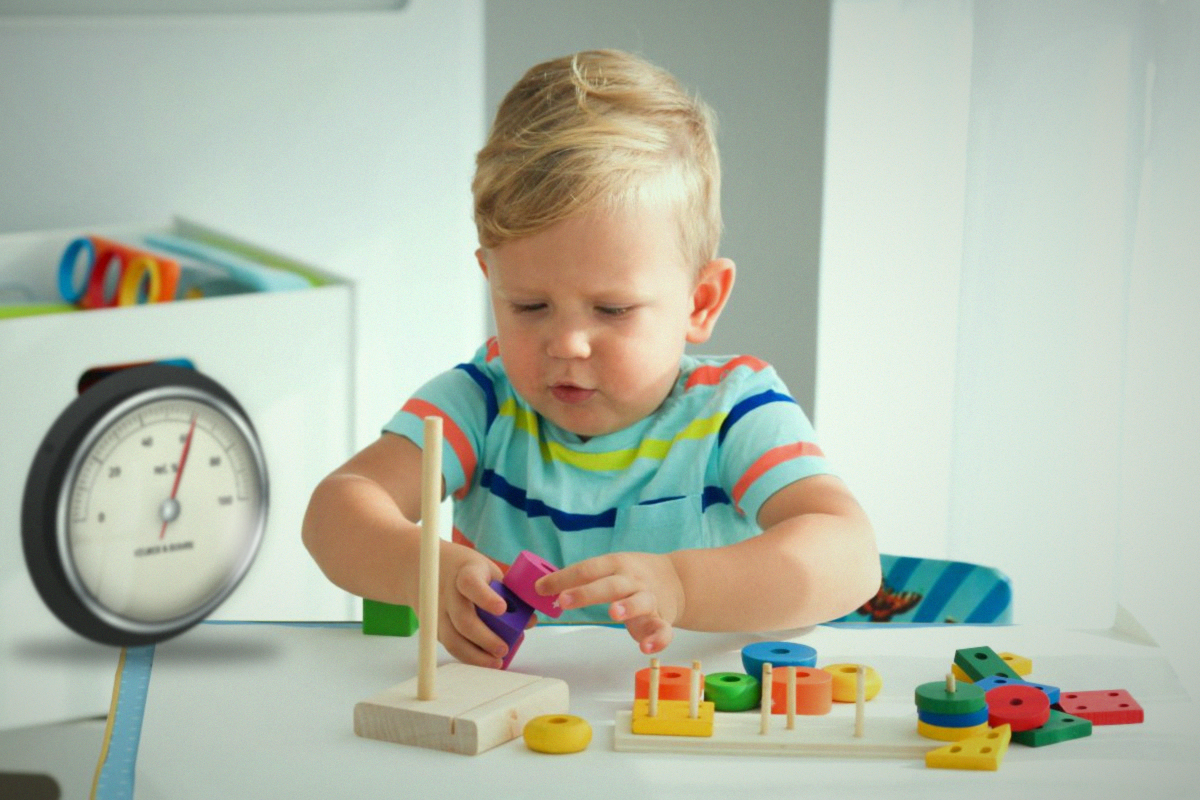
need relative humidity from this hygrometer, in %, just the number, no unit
60
